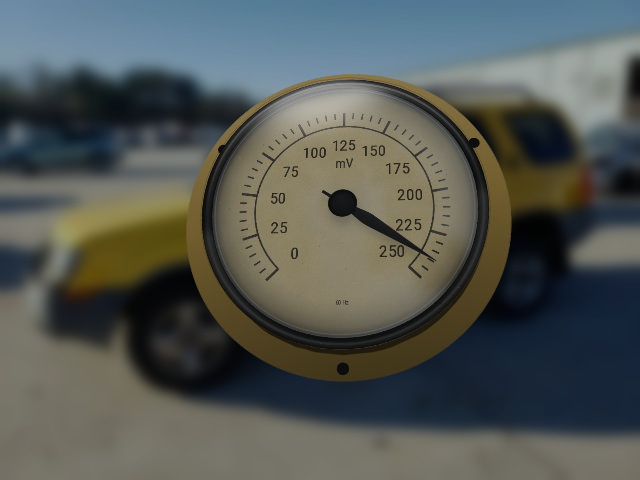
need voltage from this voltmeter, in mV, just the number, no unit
240
